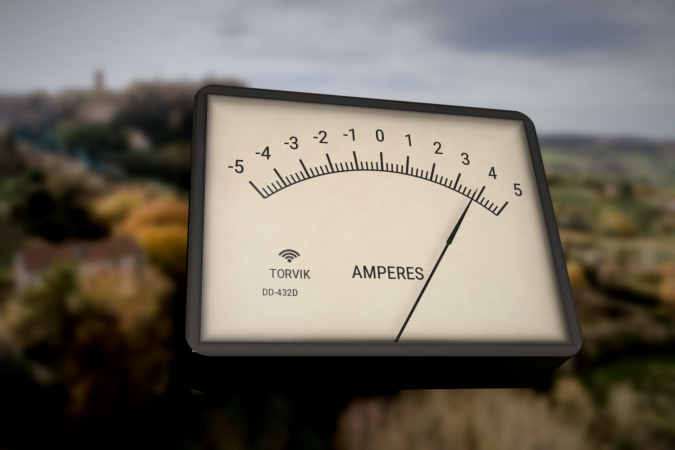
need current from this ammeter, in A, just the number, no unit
3.8
